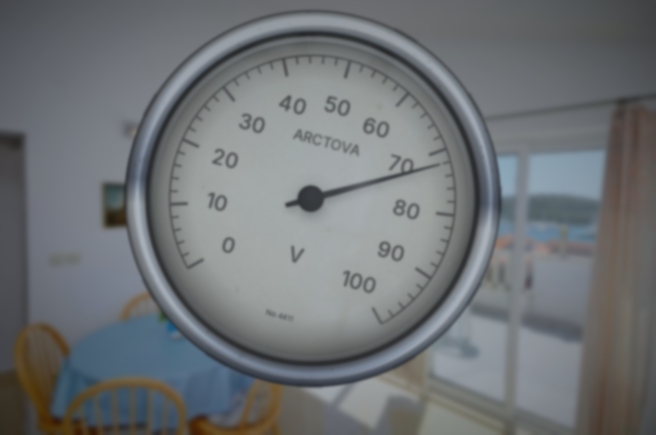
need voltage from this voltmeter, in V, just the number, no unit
72
